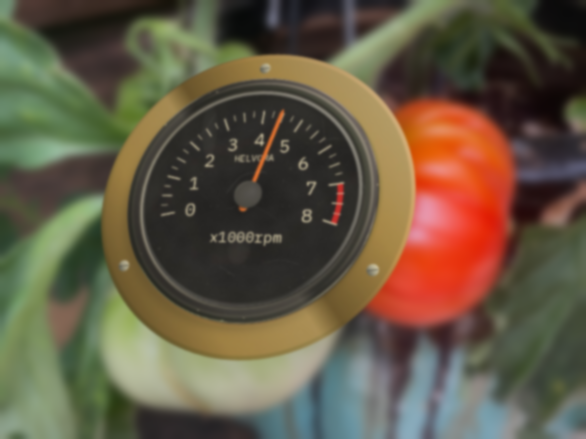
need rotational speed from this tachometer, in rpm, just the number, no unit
4500
